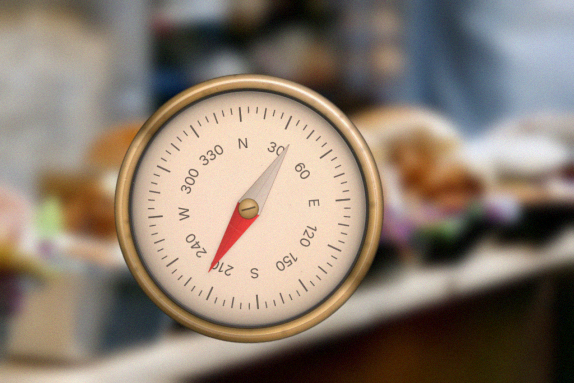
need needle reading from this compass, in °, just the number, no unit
217.5
